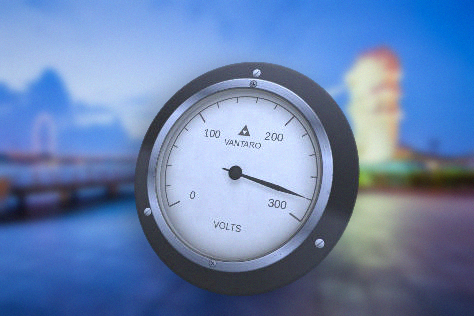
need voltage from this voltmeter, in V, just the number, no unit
280
